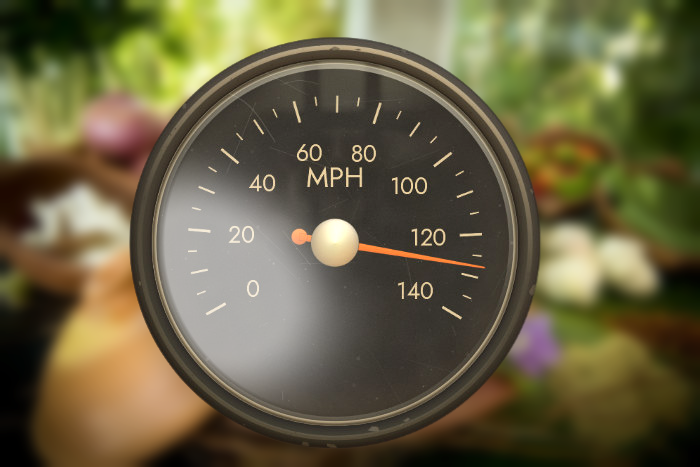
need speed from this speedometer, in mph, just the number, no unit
127.5
